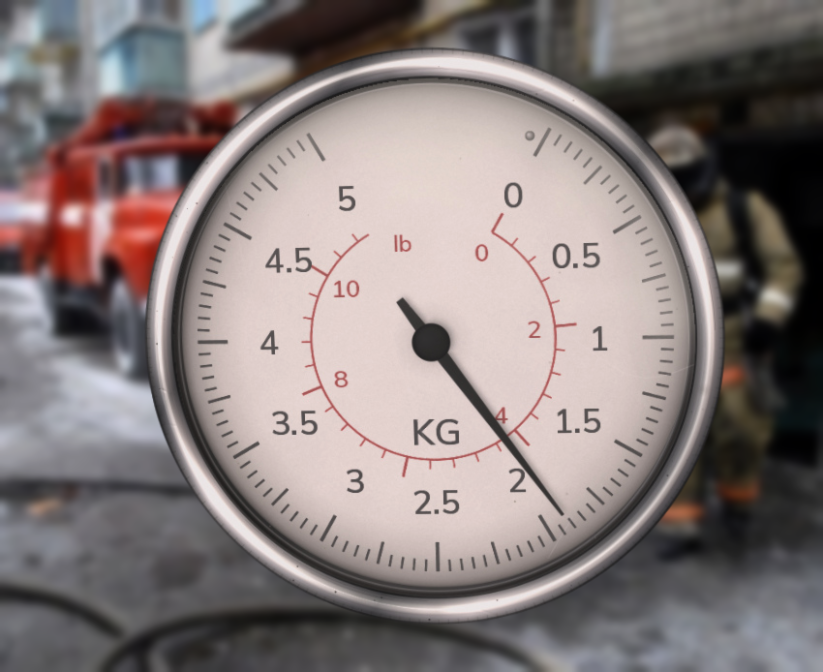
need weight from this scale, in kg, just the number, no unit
1.9
